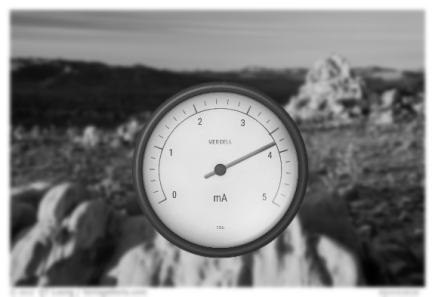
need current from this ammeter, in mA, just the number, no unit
3.8
